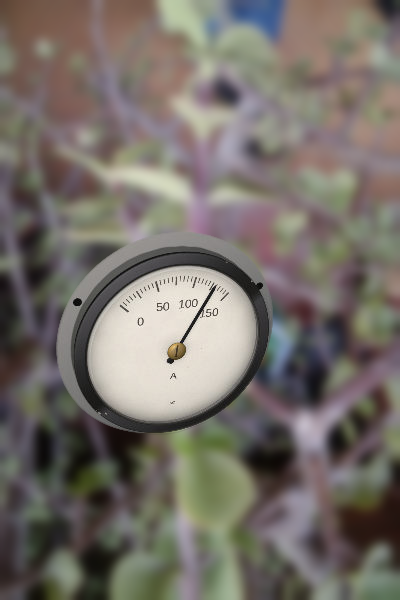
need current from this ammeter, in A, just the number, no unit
125
